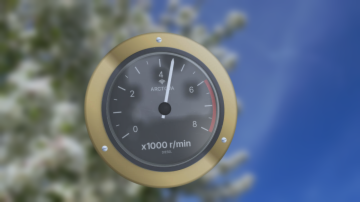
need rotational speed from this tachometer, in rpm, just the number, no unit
4500
